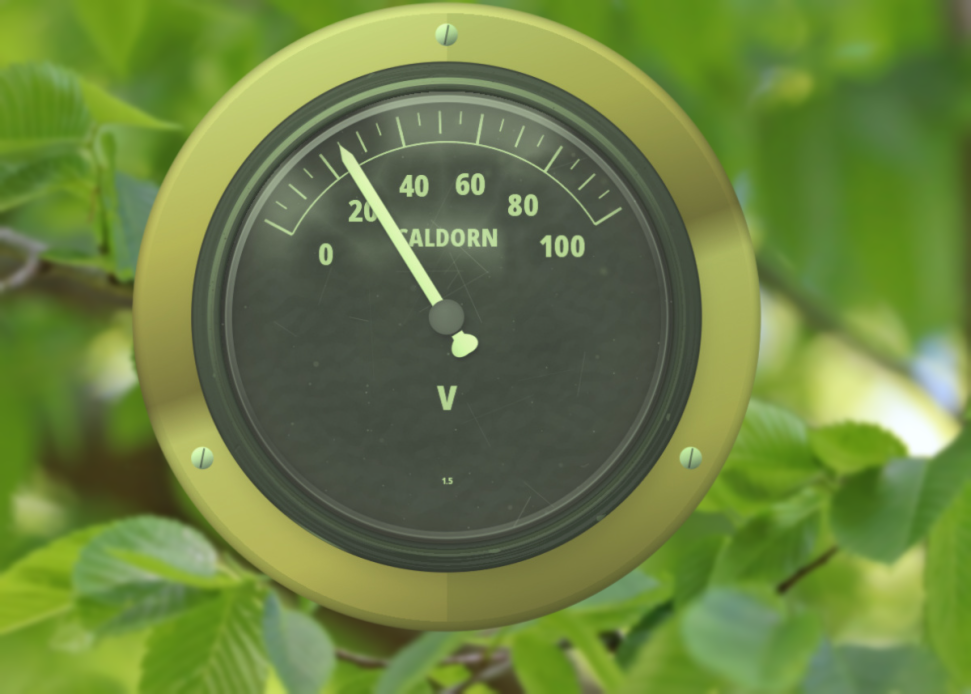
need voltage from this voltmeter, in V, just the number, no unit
25
